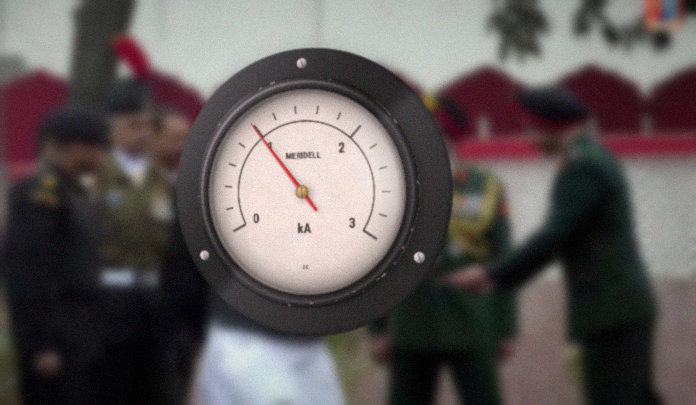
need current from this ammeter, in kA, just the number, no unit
1
